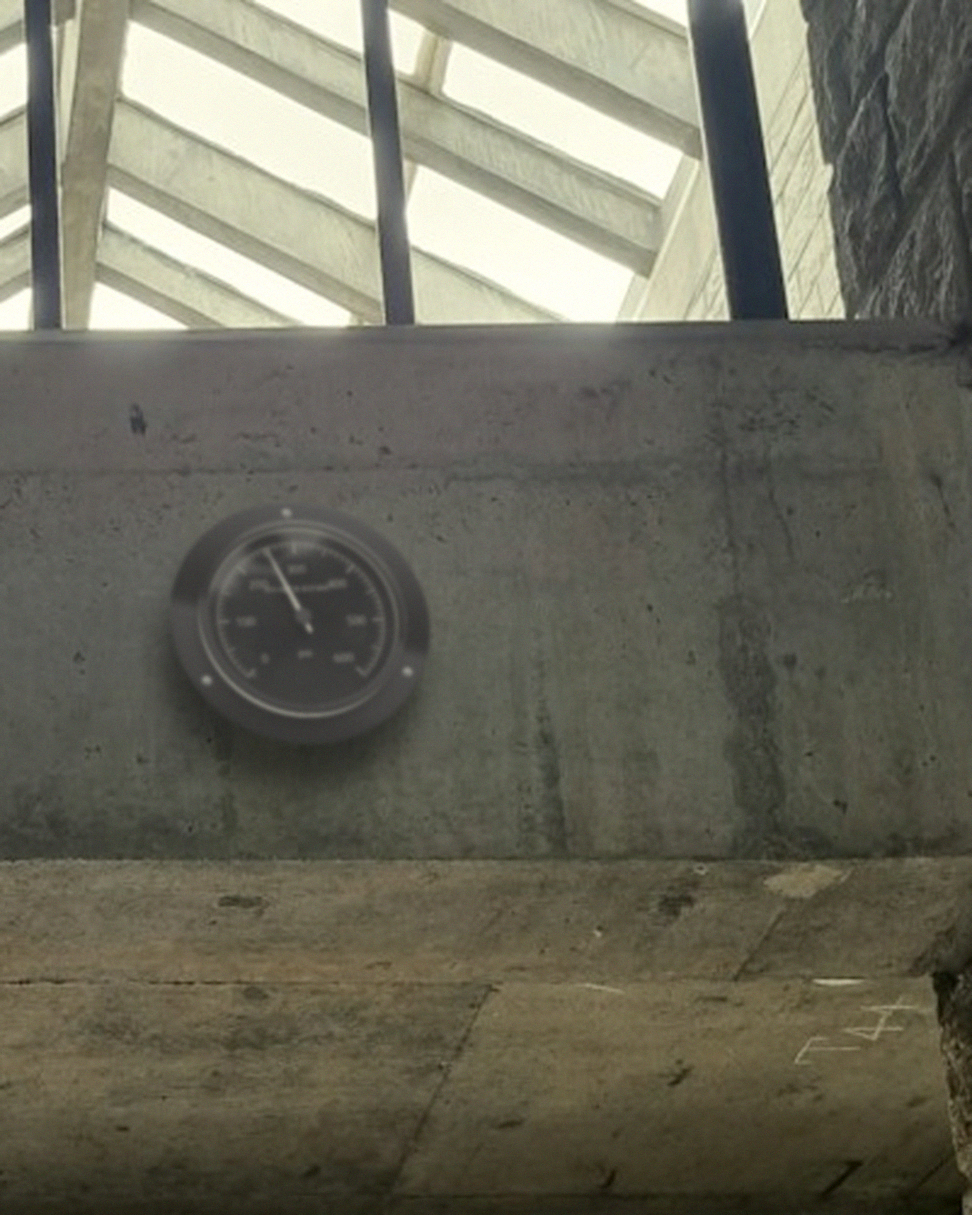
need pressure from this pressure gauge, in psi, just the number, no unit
250
